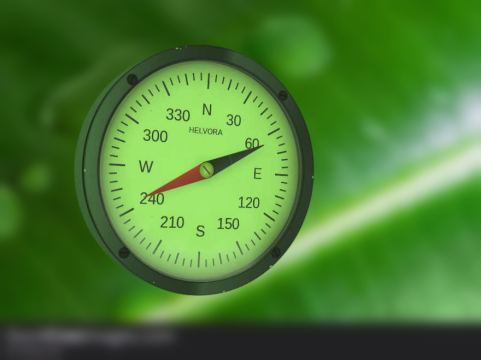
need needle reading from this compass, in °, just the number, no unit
245
